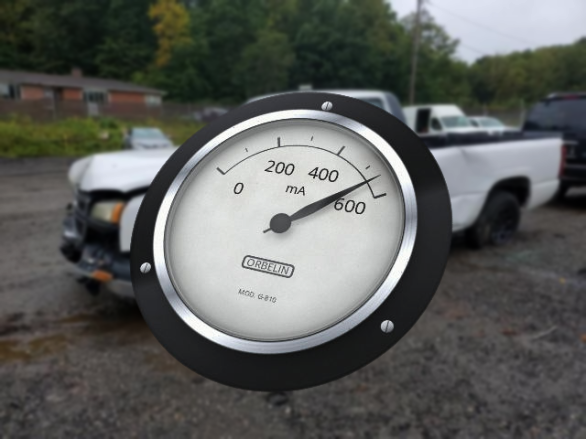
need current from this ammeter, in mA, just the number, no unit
550
